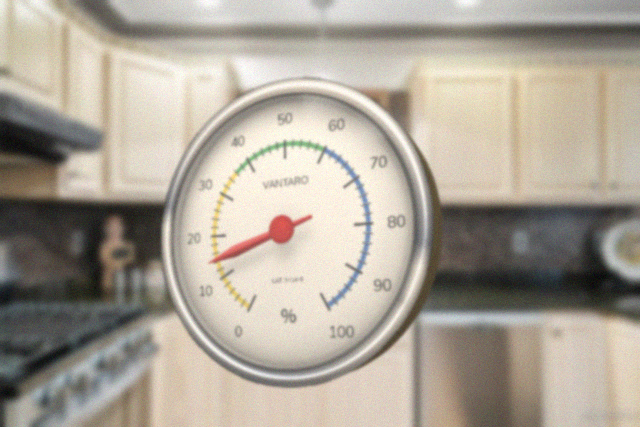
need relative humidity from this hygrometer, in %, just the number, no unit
14
